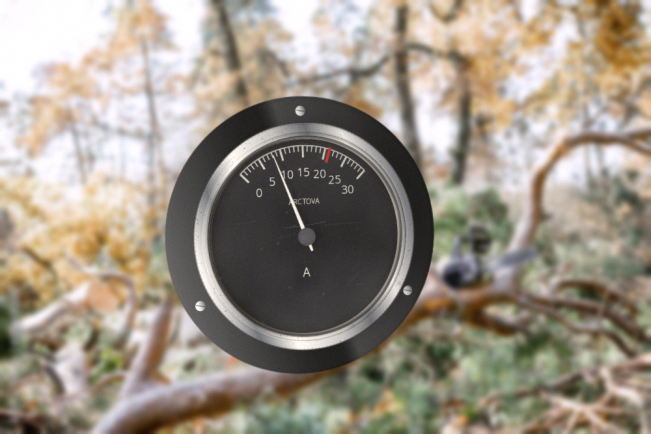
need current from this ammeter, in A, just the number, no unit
8
